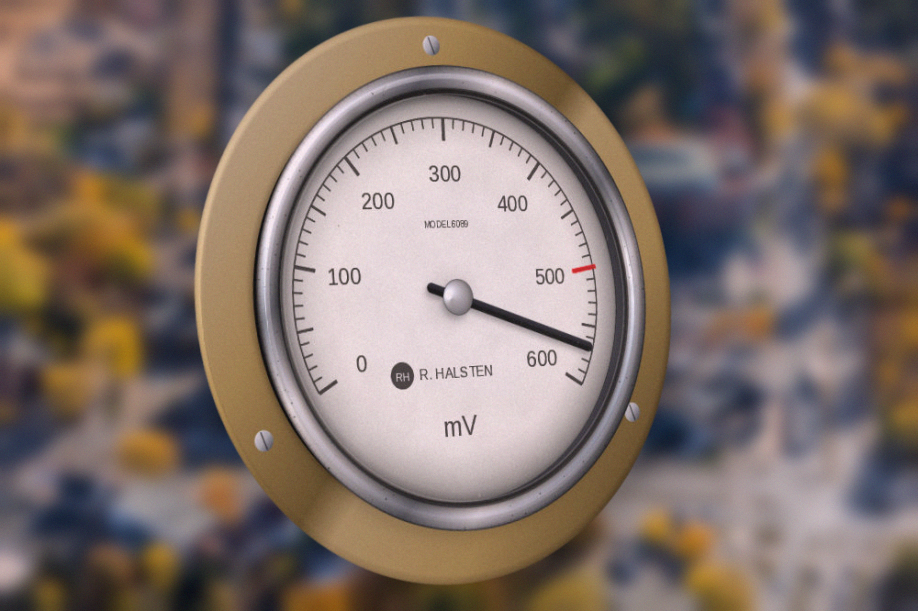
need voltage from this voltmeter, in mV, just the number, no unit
570
